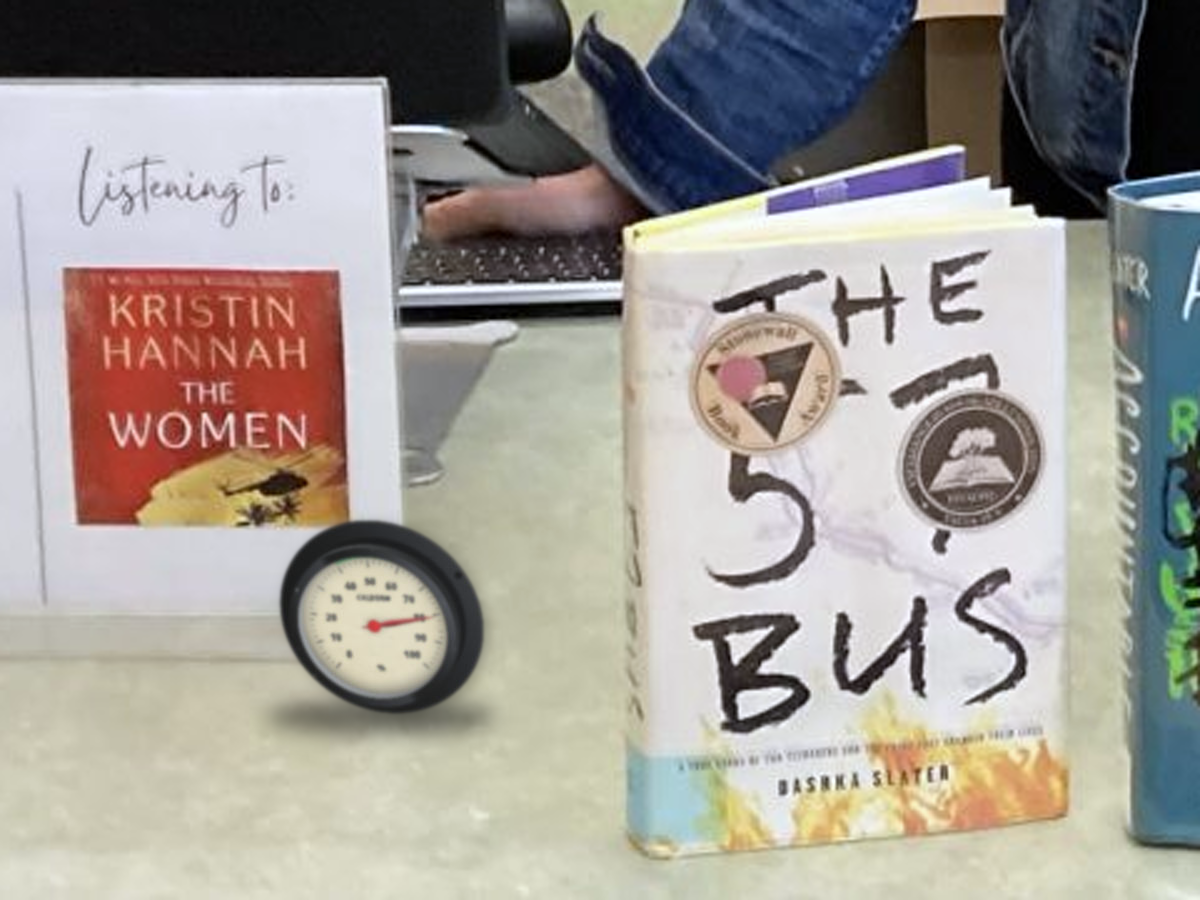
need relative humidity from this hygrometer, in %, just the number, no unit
80
